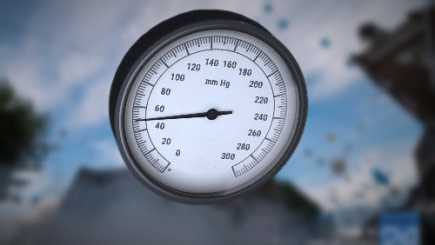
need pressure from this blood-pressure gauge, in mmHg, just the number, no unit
50
